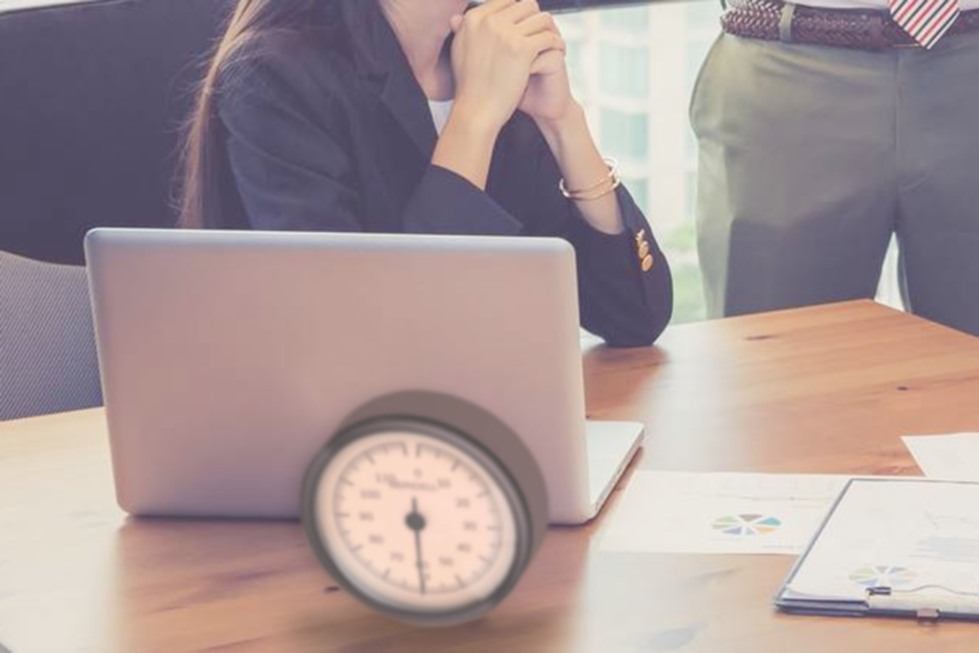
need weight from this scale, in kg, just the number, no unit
60
